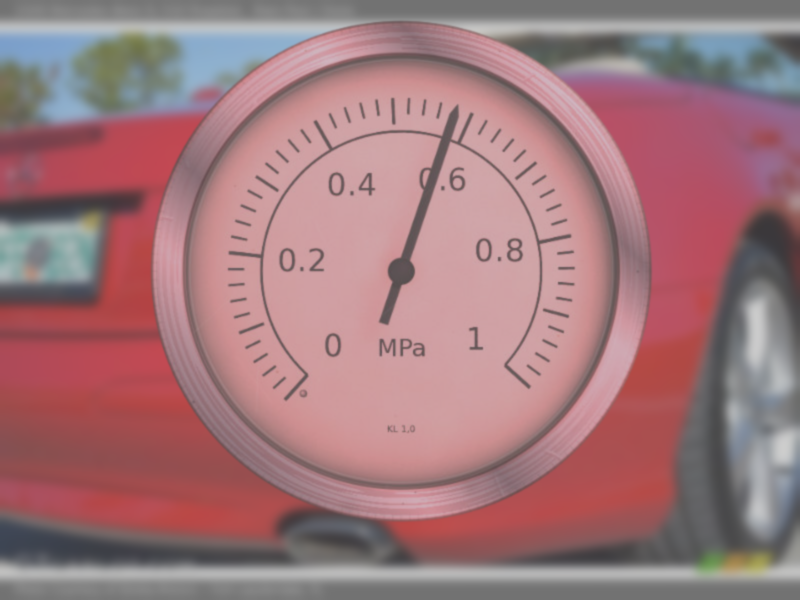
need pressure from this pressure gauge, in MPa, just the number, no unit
0.58
